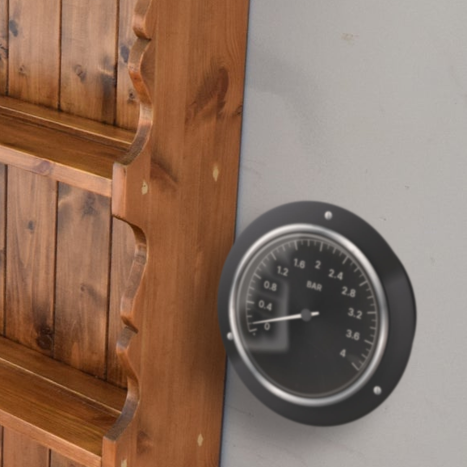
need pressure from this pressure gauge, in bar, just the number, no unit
0.1
